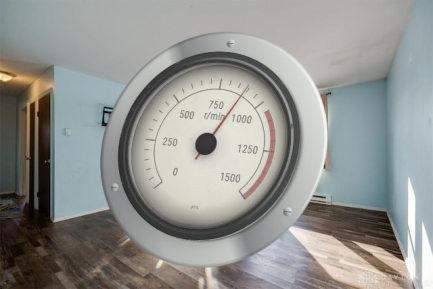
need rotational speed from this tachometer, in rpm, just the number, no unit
900
